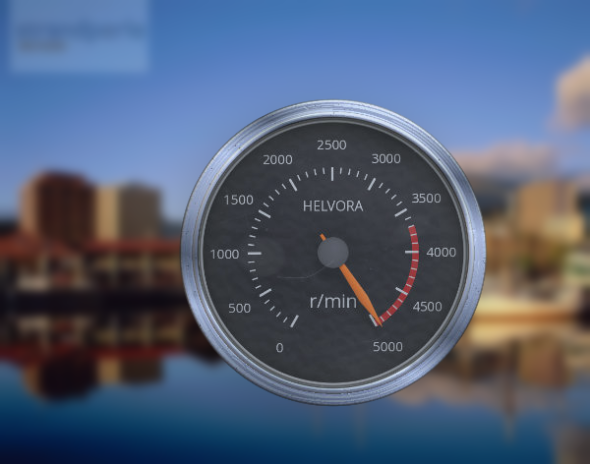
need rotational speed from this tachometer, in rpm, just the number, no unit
4950
